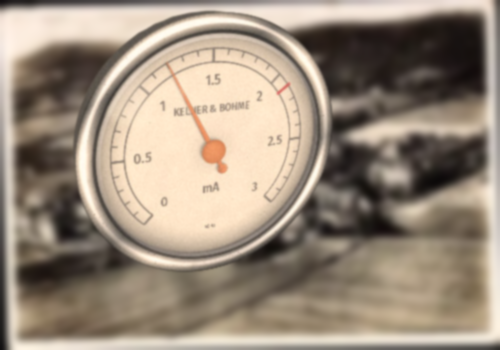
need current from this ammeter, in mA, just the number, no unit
1.2
